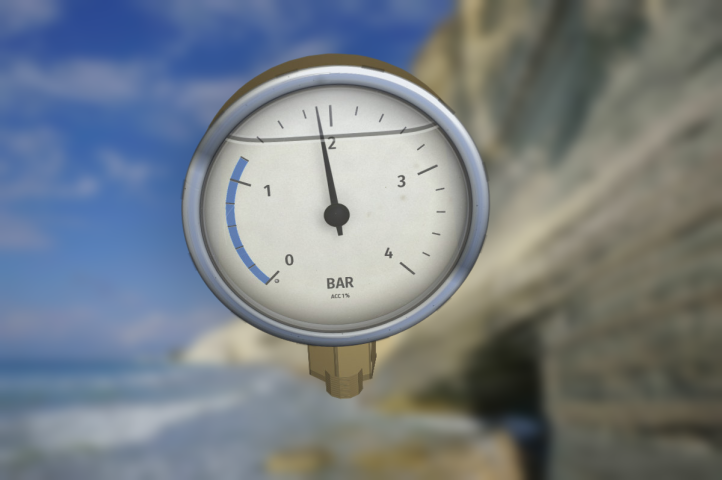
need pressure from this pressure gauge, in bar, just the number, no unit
1.9
